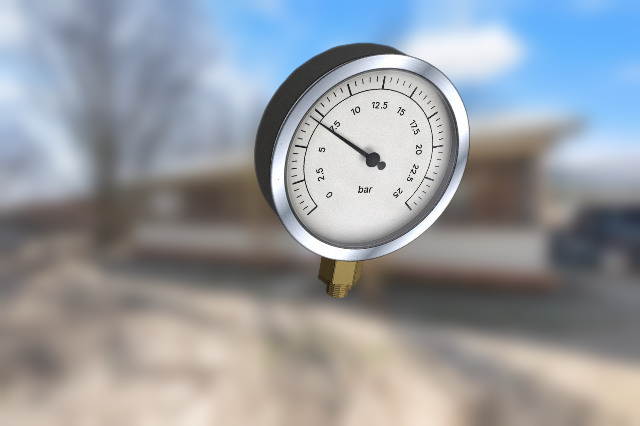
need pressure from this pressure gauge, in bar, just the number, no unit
7
